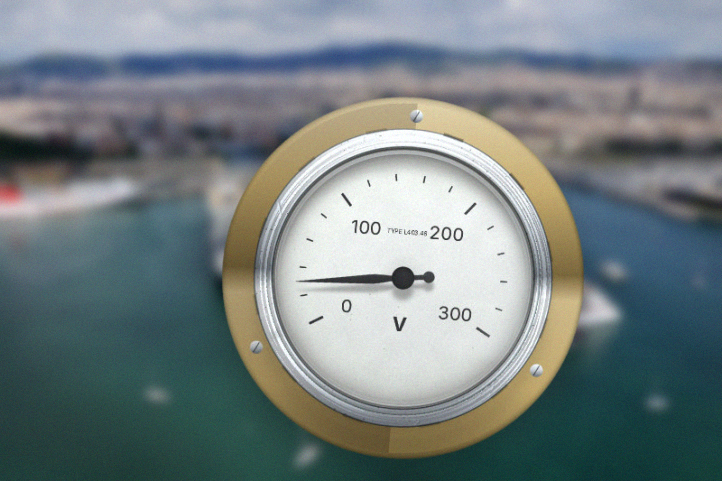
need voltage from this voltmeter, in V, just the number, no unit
30
